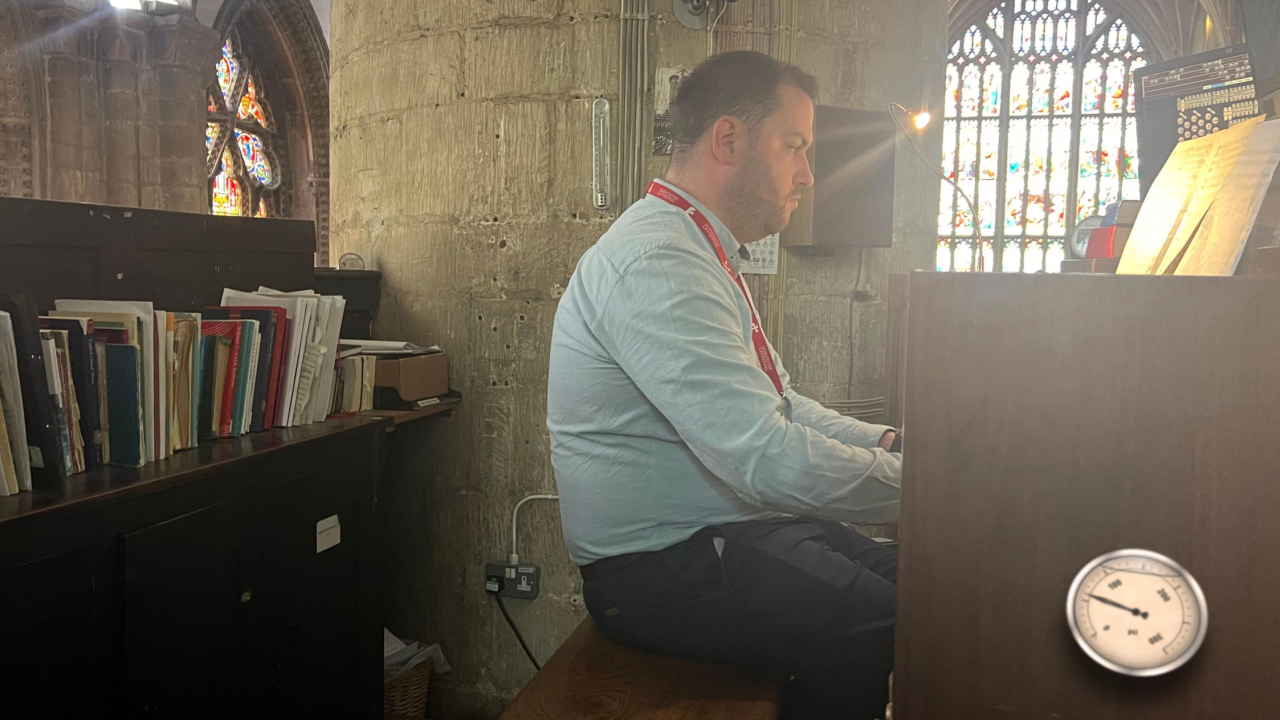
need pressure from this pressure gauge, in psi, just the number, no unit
60
